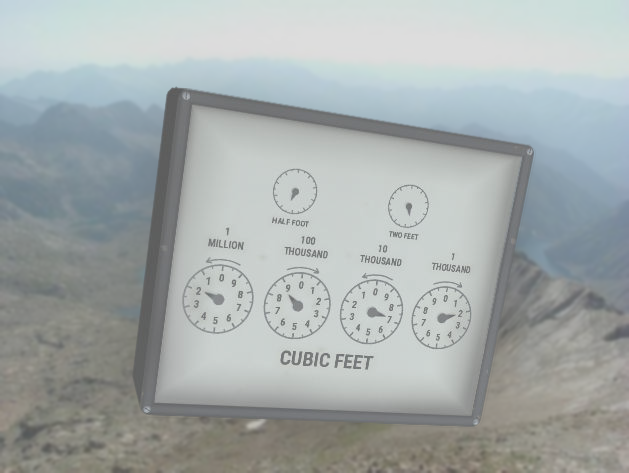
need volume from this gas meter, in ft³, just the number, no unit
187200
